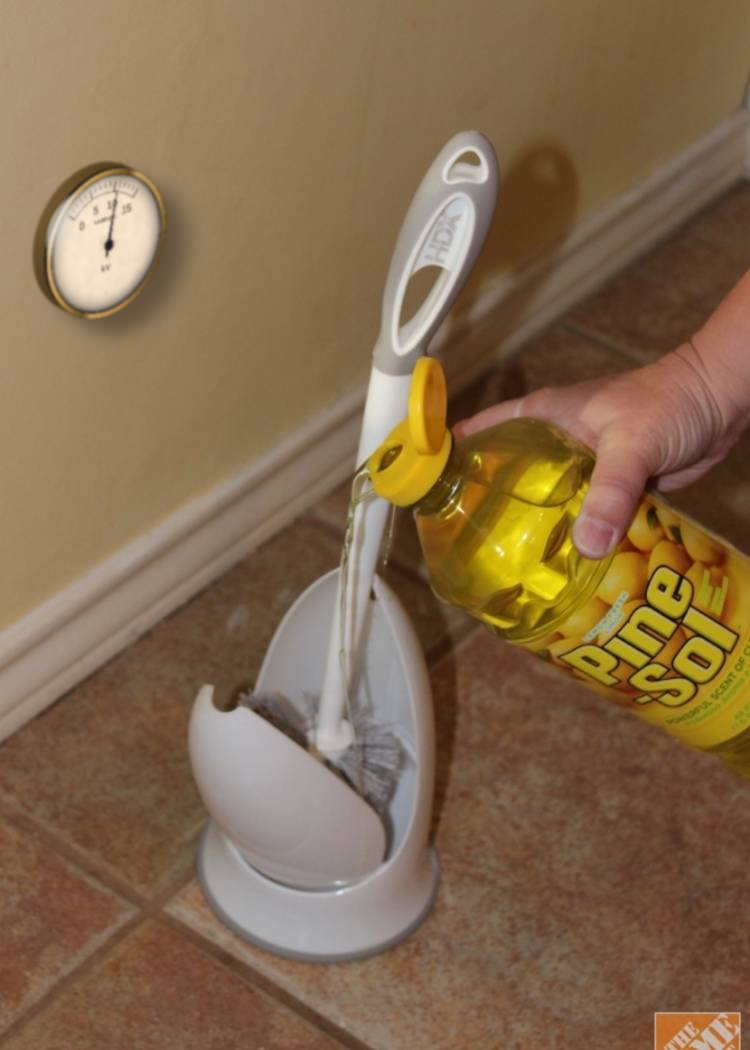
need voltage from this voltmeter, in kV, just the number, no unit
10
